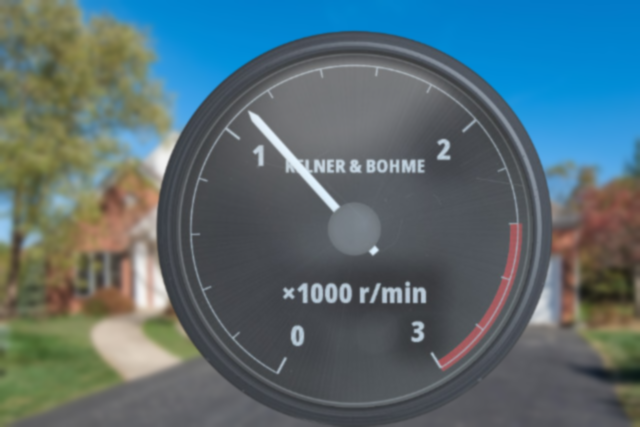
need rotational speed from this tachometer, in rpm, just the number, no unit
1100
